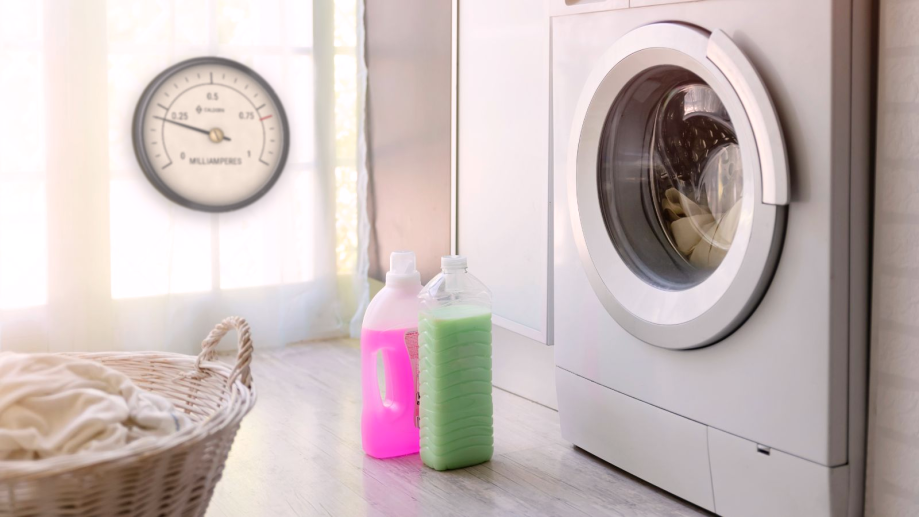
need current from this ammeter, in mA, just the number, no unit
0.2
